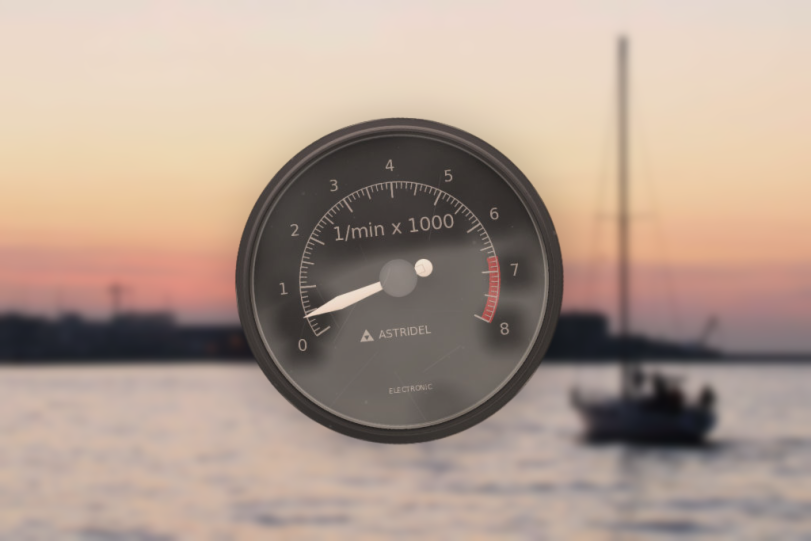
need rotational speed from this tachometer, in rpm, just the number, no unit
400
